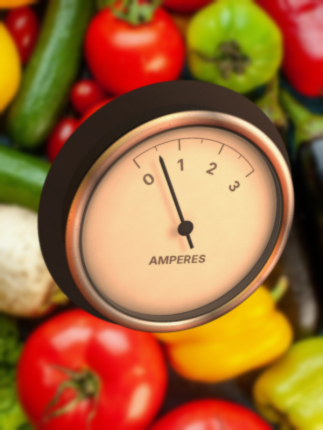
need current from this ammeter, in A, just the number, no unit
0.5
